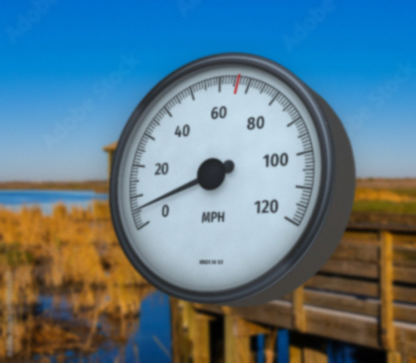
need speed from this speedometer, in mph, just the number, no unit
5
